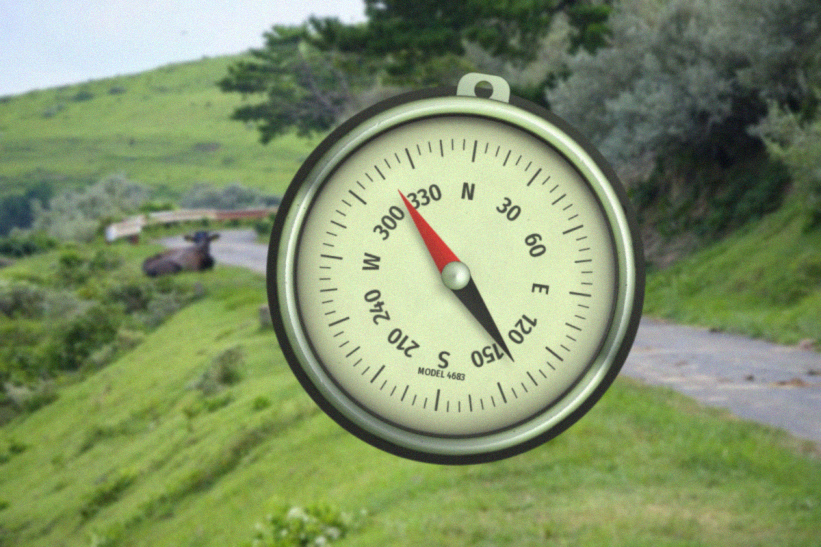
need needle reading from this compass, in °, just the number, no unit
317.5
